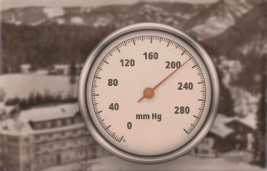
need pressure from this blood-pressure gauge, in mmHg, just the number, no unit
210
